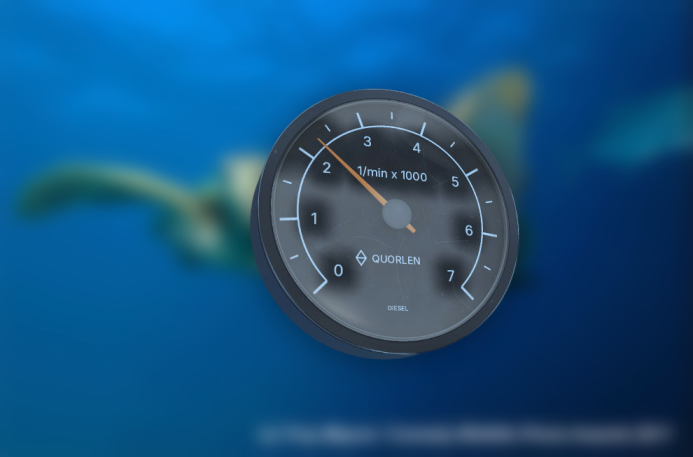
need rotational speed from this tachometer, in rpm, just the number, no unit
2250
